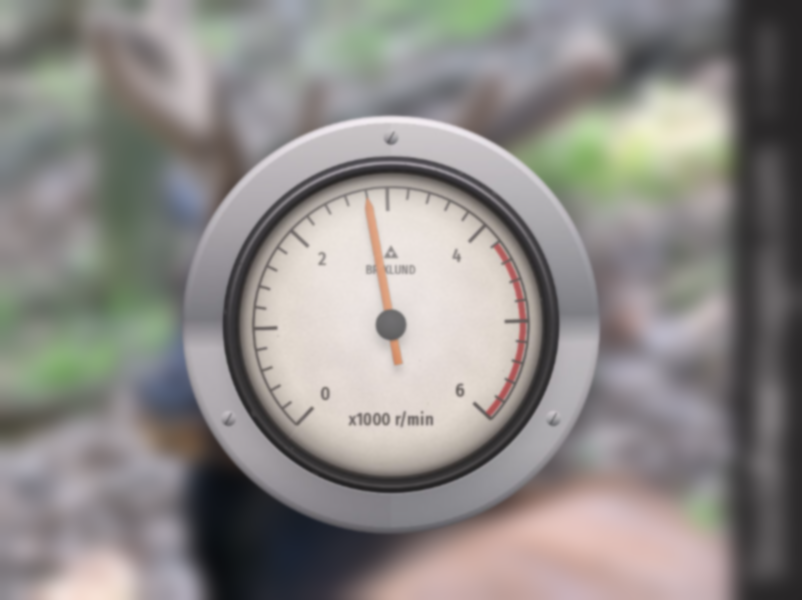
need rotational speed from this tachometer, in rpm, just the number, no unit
2800
